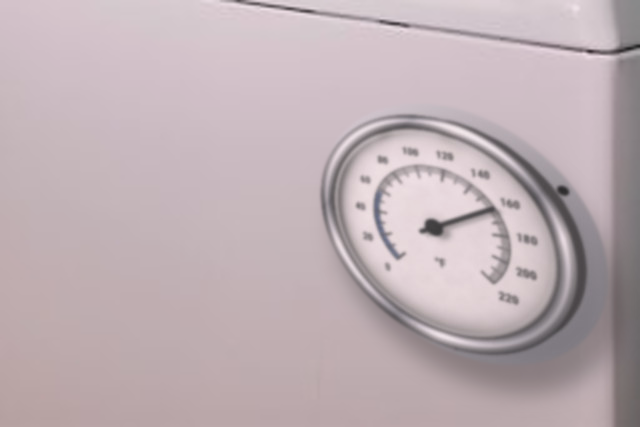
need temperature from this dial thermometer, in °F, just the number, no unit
160
